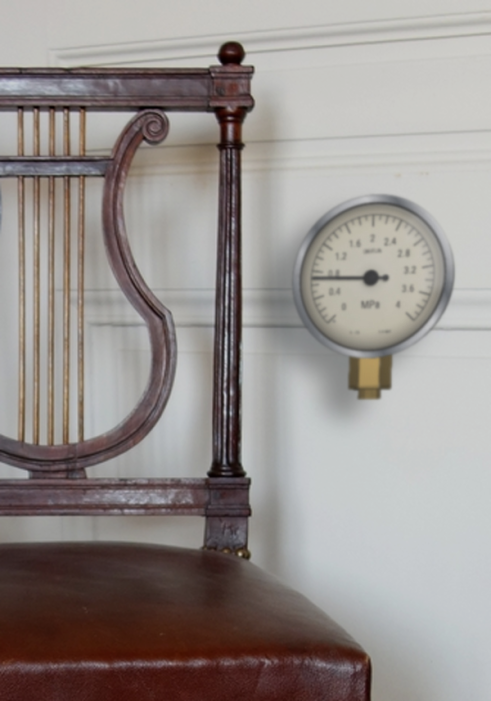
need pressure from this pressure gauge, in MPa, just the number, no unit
0.7
